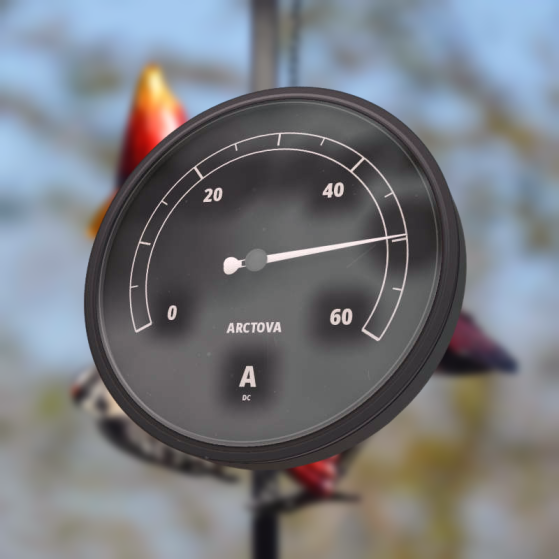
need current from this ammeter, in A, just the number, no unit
50
